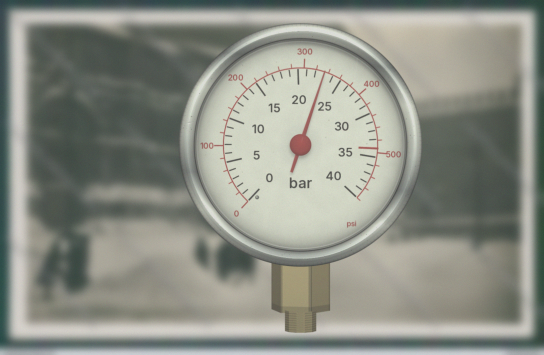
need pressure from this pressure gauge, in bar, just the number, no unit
23
